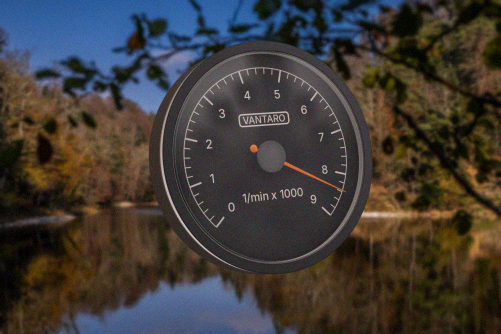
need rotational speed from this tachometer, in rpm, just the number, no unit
8400
